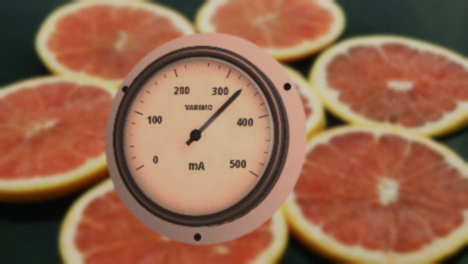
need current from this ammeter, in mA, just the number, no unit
340
